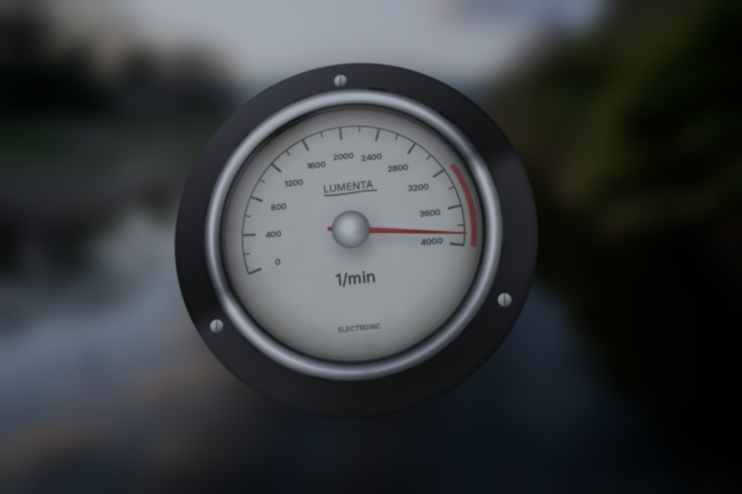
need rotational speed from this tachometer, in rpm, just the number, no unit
3900
